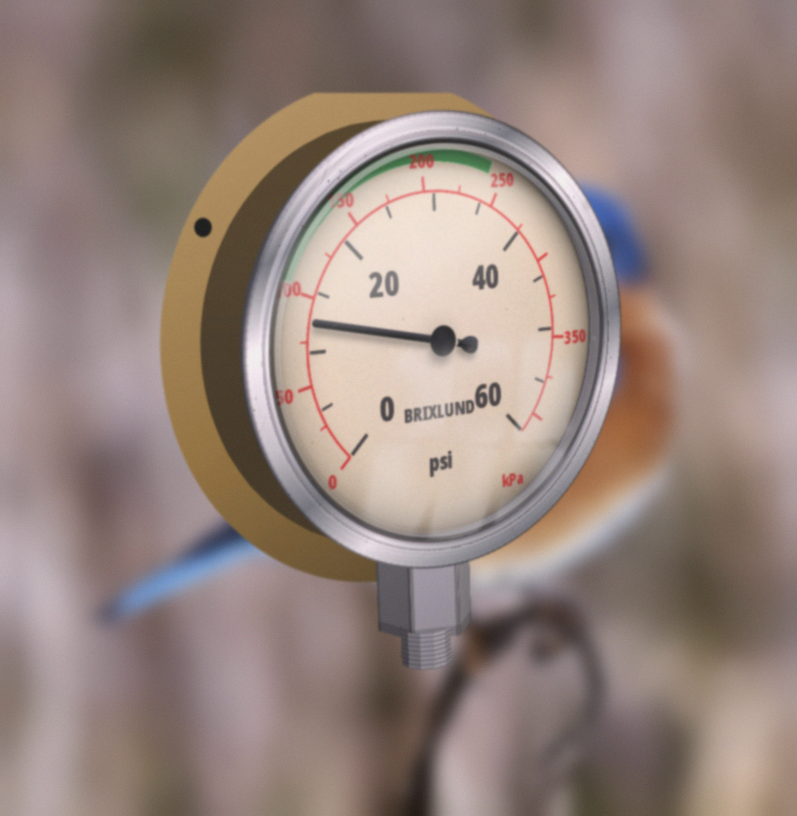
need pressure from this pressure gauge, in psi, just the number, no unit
12.5
